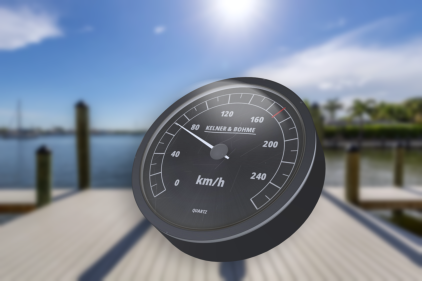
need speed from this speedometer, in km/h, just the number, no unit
70
